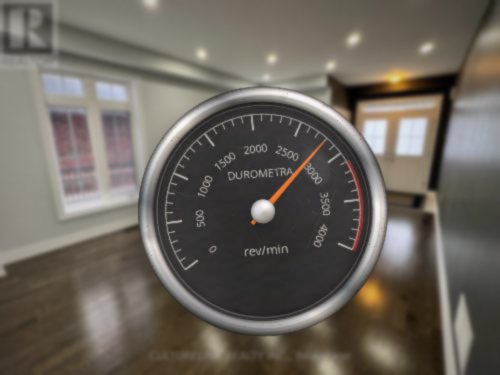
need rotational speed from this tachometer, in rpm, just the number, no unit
2800
